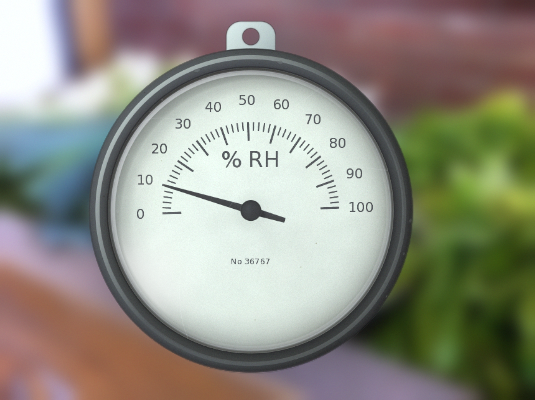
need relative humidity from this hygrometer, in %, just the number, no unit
10
